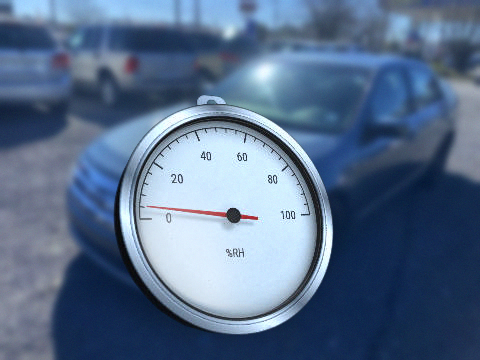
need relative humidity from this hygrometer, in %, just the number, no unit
4
